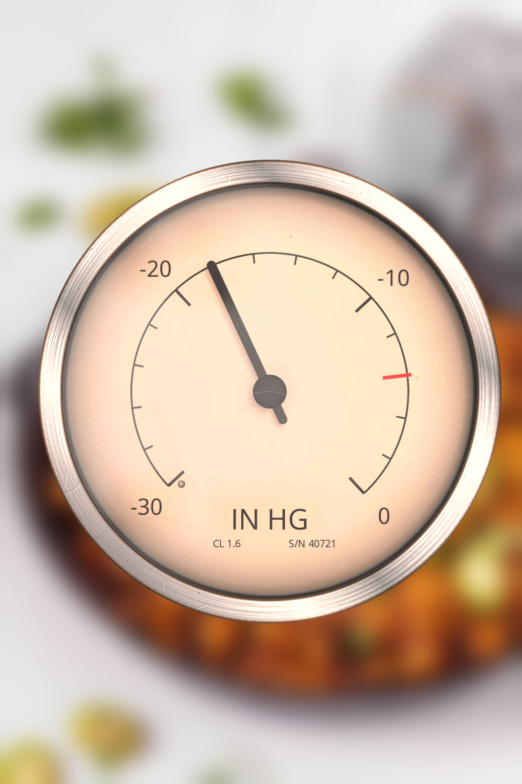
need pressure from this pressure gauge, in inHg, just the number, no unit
-18
